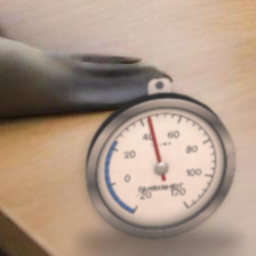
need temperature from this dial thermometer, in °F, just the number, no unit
44
